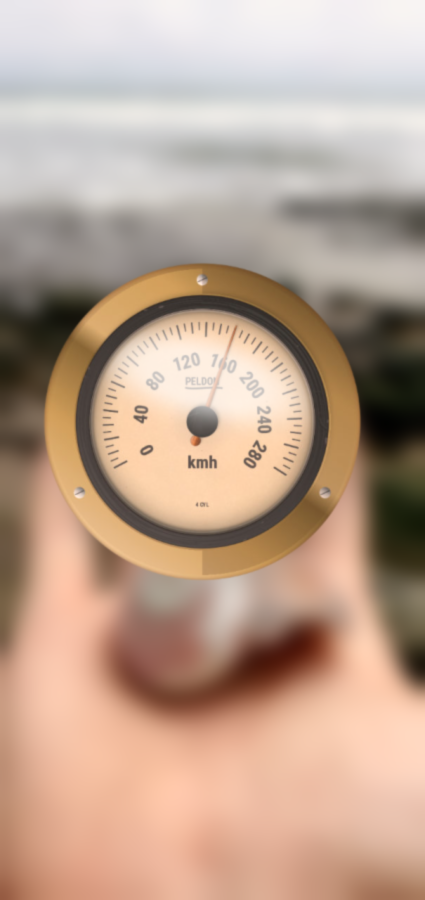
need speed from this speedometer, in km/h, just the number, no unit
160
